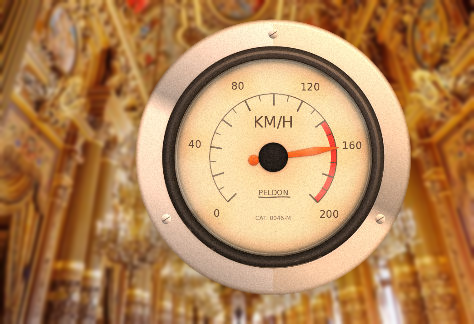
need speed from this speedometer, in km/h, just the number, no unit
160
